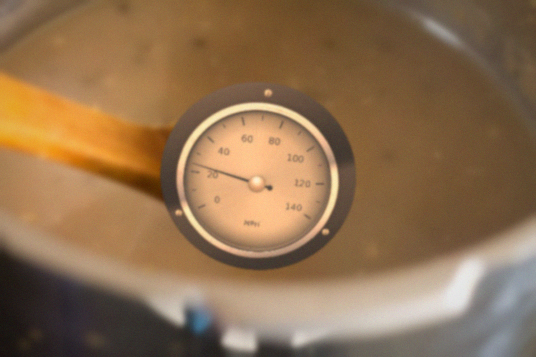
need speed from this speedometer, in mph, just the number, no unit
25
